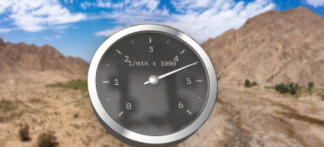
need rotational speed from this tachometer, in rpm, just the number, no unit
4500
